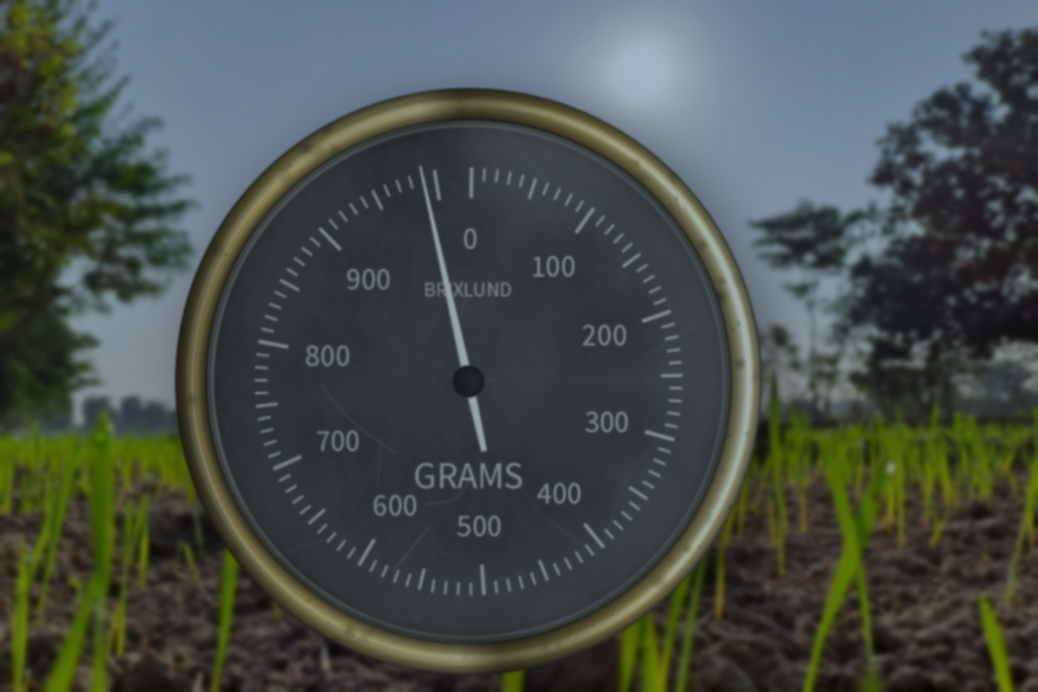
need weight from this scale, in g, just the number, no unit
990
